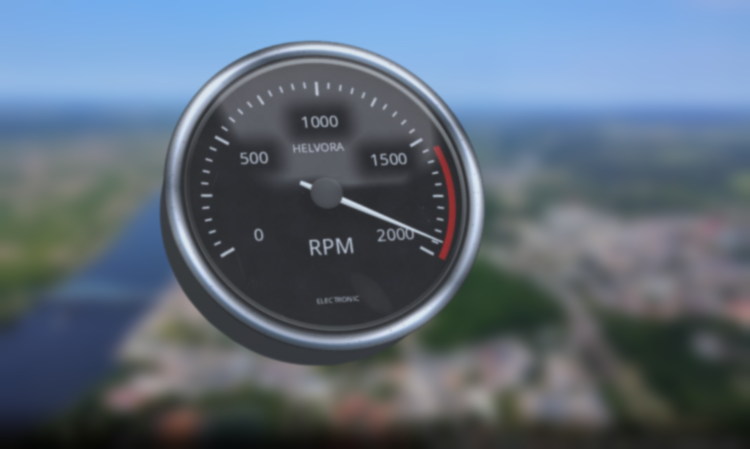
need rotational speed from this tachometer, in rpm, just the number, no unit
1950
